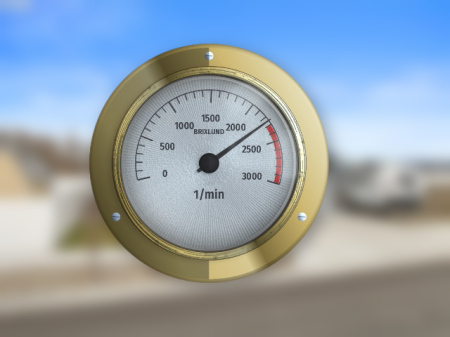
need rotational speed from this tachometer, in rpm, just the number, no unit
2250
